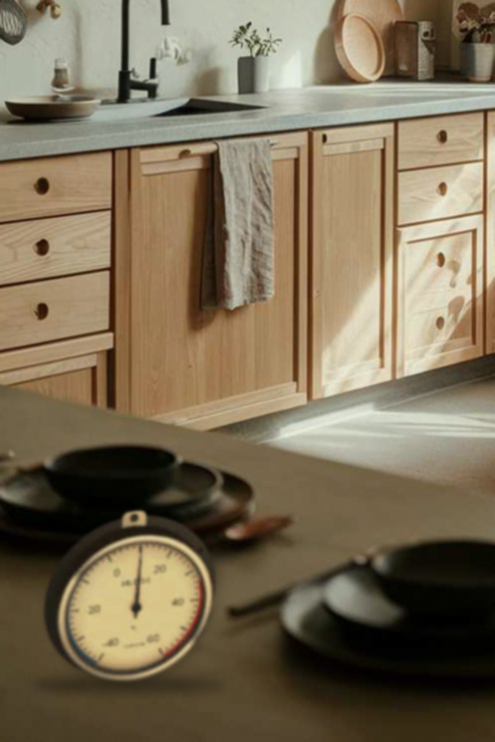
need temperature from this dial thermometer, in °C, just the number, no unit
10
